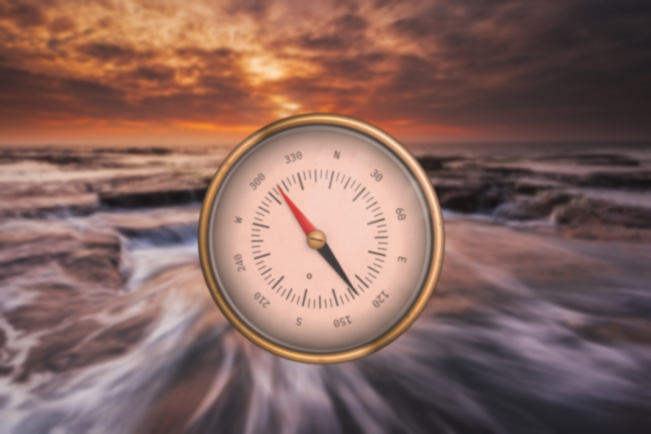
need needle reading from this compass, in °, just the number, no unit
310
